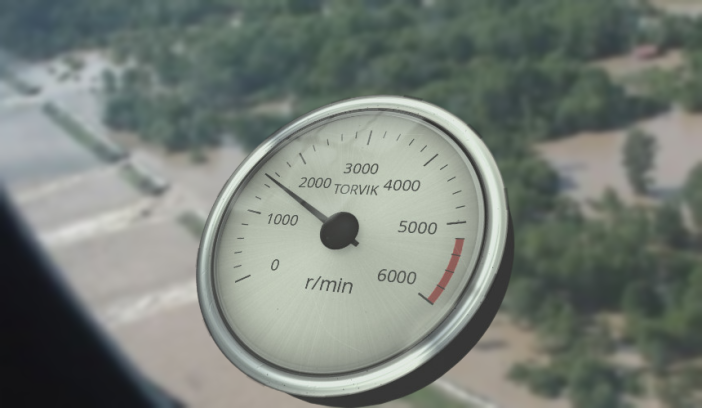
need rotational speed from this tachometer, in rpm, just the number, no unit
1500
